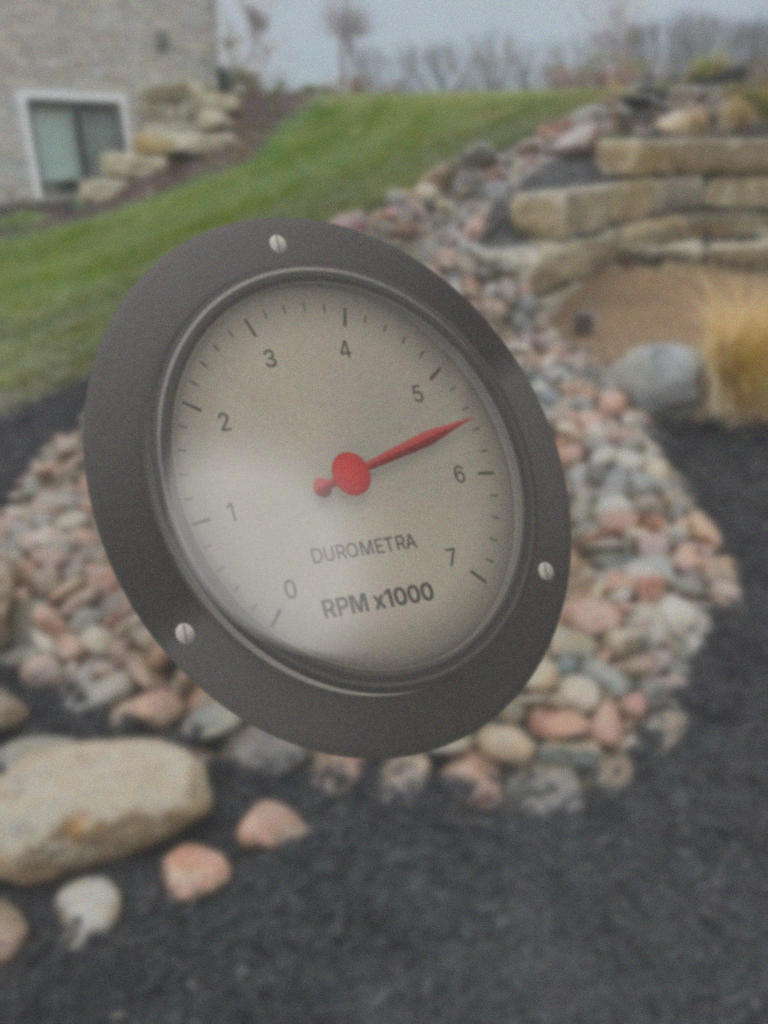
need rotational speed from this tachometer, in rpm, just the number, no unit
5500
